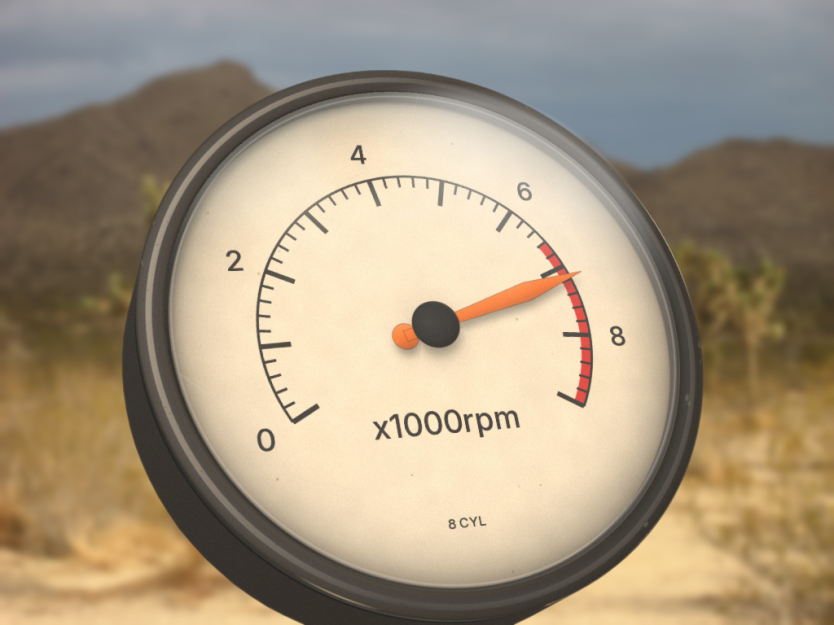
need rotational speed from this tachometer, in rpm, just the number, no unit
7200
